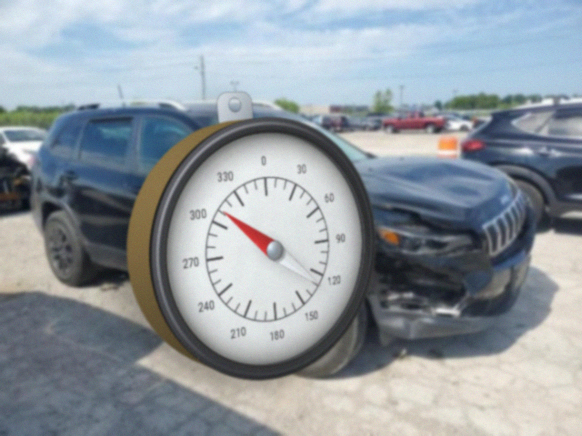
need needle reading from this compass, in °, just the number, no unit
310
